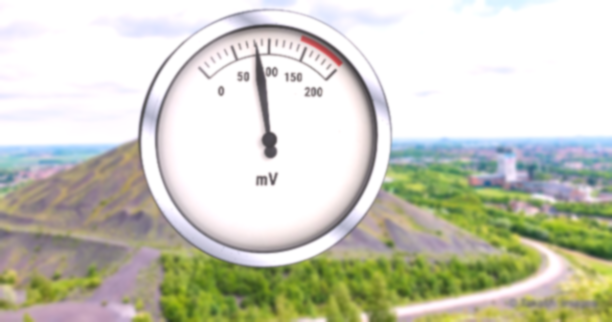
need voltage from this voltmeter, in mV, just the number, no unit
80
